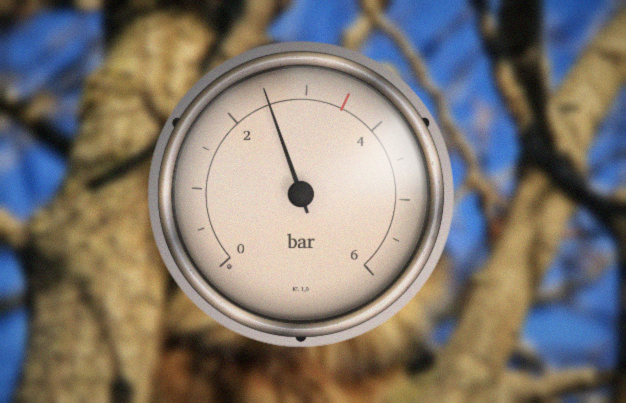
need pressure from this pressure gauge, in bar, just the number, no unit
2.5
